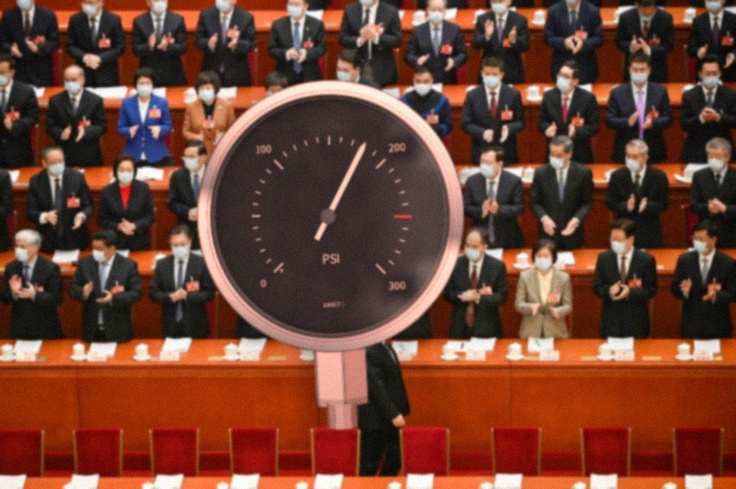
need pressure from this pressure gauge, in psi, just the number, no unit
180
